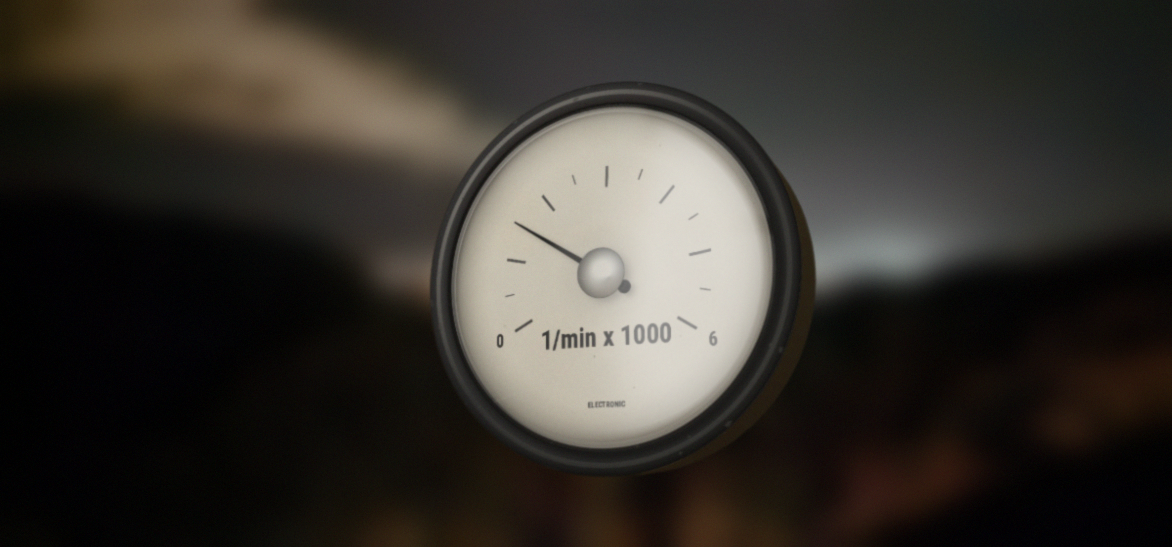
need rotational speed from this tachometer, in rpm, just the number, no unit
1500
